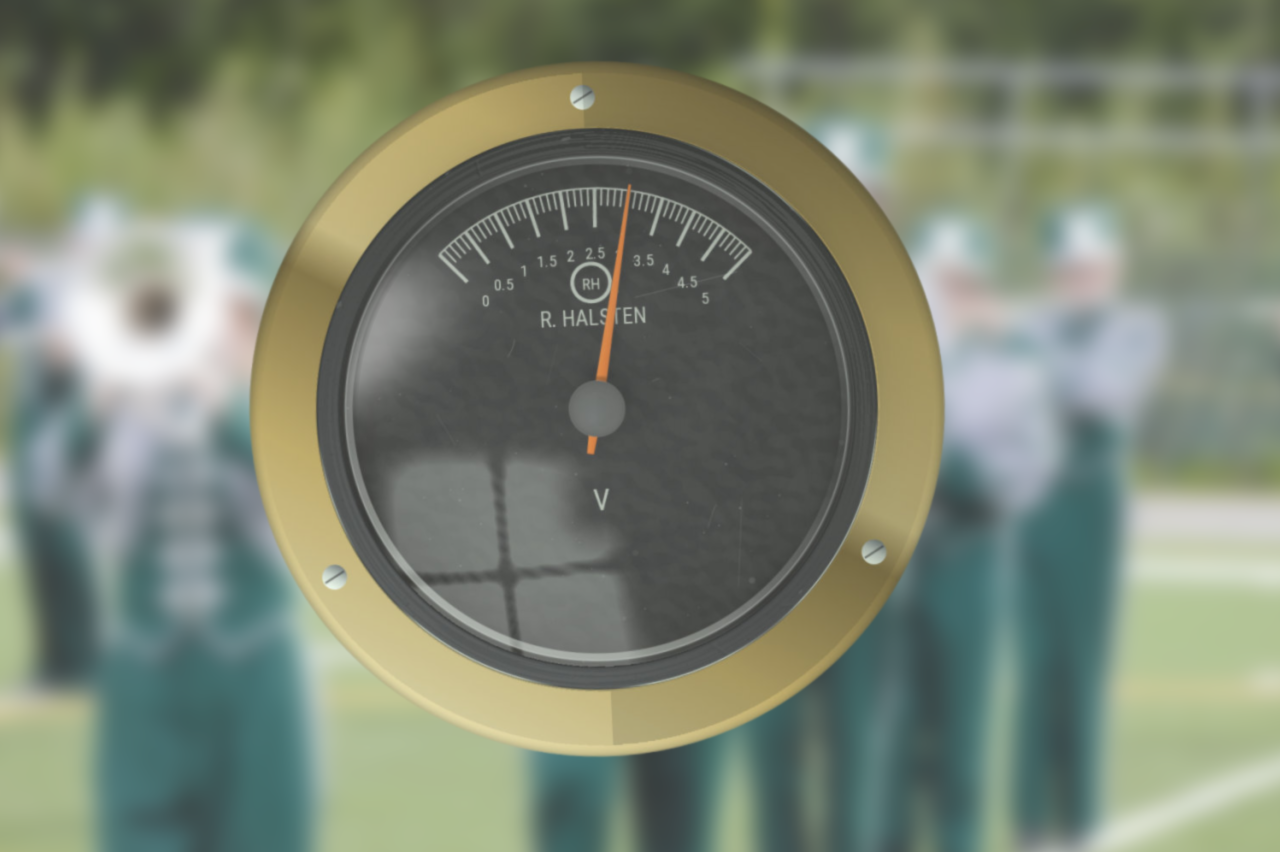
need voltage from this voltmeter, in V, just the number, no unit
3
